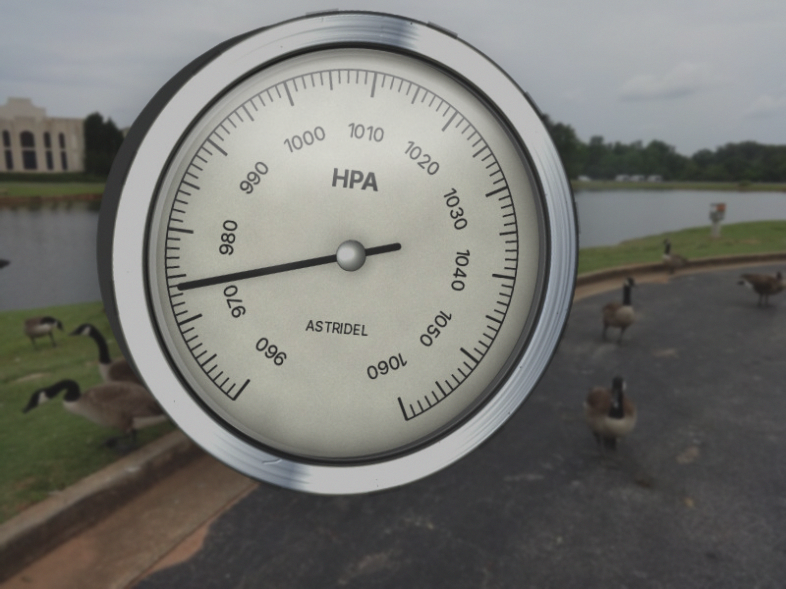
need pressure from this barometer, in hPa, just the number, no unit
974
